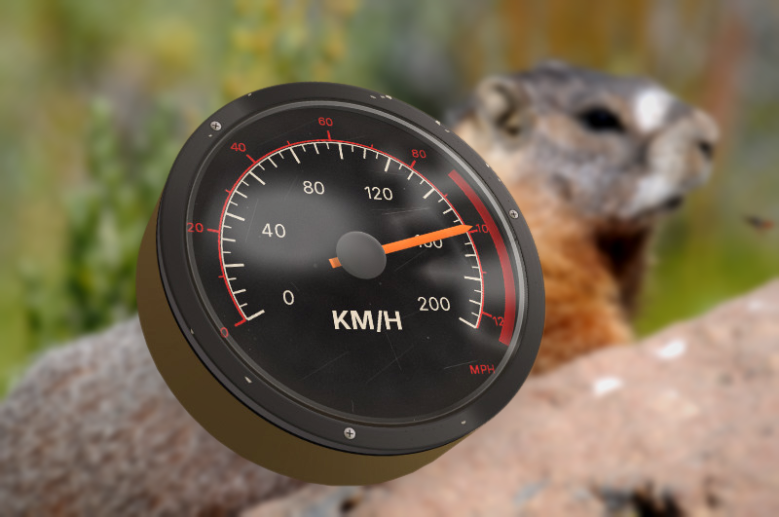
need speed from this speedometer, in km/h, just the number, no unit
160
